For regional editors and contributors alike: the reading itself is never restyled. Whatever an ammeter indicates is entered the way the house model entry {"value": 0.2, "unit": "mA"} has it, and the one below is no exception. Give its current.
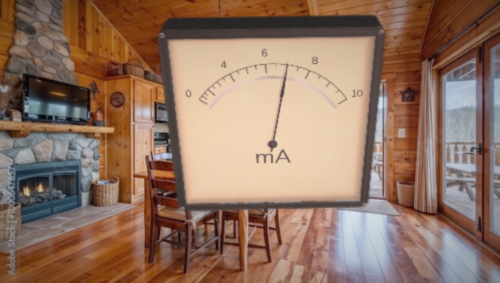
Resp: {"value": 7, "unit": "mA"}
